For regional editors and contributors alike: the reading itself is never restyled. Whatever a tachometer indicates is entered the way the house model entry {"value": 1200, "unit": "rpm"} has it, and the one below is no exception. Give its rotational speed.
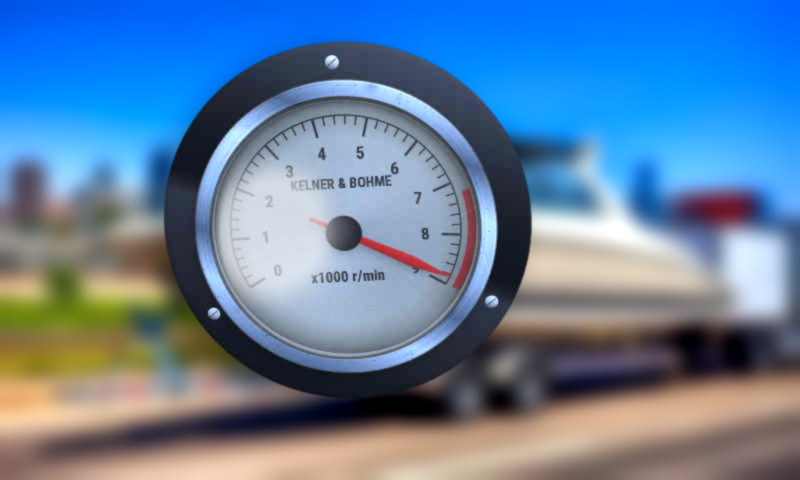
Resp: {"value": 8800, "unit": "rpm"}
